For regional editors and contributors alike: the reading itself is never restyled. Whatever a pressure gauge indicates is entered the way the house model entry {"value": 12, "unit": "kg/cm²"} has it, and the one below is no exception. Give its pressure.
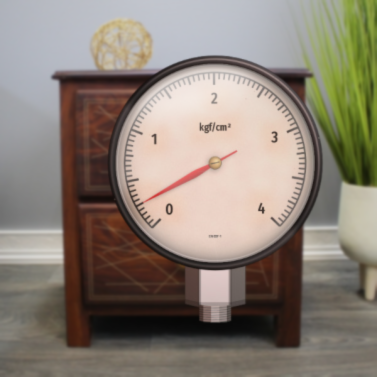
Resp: {"value": 0.25, "unit": "kg/cm²"}
